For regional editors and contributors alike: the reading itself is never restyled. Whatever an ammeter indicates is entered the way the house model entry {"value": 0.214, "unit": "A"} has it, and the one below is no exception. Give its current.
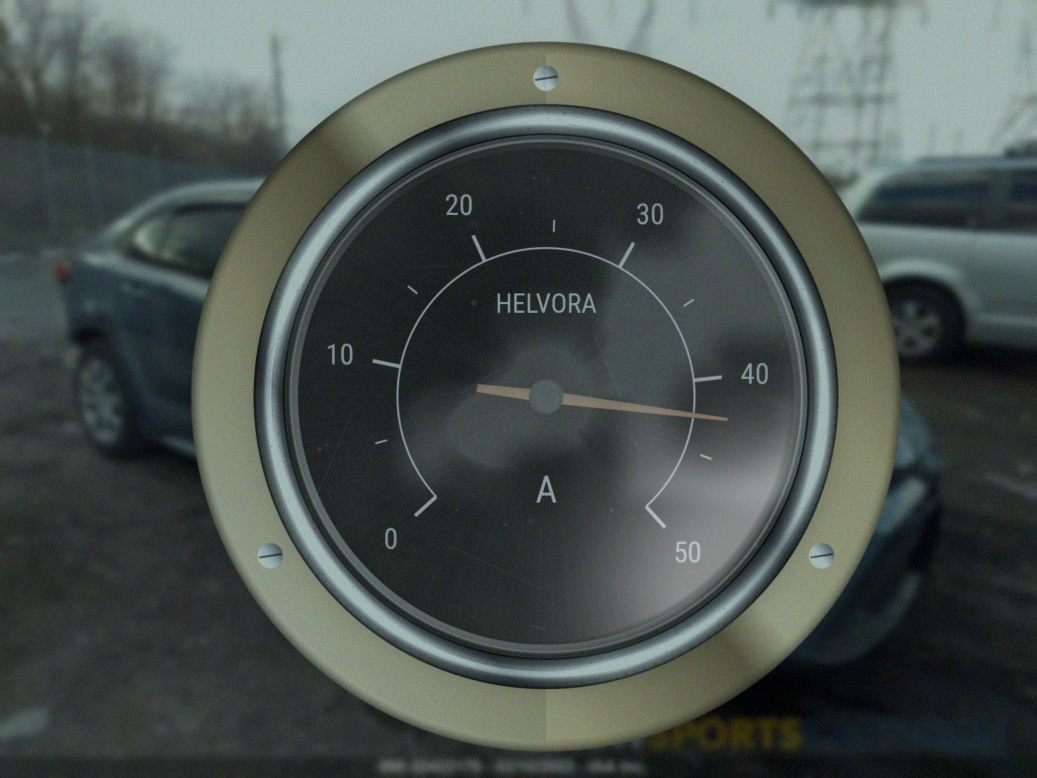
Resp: {"value": 42.5, "unit": "A"}
